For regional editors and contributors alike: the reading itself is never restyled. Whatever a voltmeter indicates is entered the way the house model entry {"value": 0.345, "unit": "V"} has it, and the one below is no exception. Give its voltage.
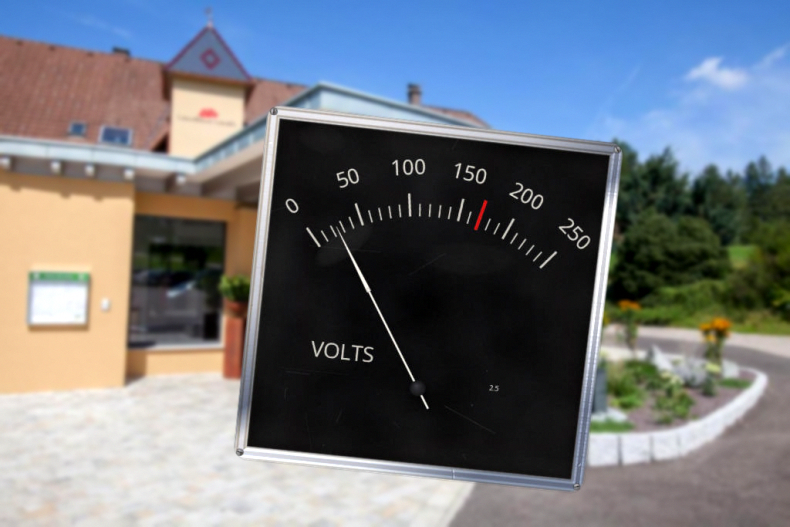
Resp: {"value": 25, "unit": "V"}
